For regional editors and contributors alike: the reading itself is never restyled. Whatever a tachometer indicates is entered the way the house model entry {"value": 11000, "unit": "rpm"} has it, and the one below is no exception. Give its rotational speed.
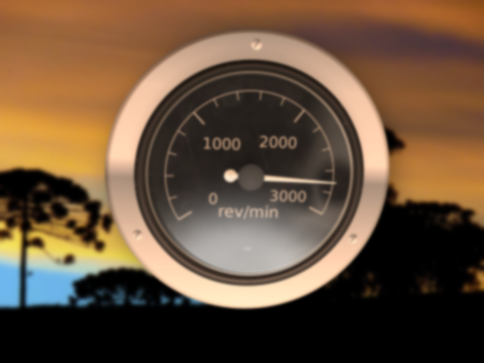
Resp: {"value": 2700, "unit": "rpm"}
